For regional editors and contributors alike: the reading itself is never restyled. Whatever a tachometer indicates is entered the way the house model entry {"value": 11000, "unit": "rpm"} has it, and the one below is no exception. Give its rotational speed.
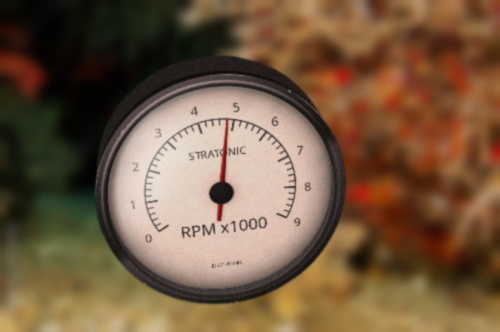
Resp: {"value": 4800, "unit": "rpm"}
